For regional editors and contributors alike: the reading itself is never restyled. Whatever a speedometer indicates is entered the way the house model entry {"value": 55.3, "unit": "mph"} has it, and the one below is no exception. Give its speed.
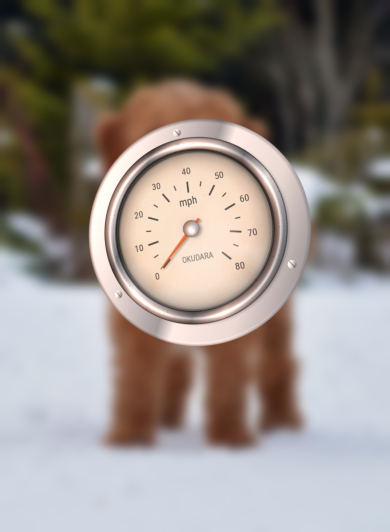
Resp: {"value": 0, "unit": "mph"}
